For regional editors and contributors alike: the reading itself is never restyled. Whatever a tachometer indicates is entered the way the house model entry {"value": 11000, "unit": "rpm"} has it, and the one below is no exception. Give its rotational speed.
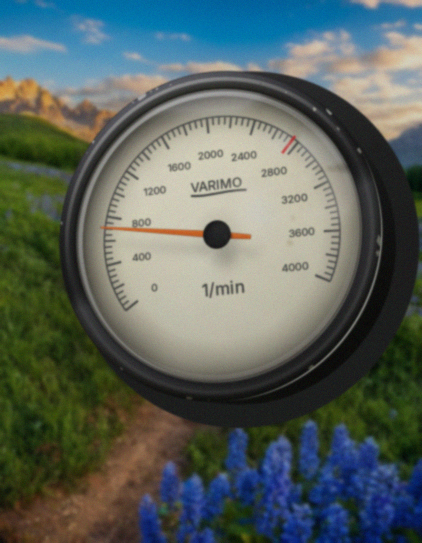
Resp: {"value": 700, "unit": "rpm"}
